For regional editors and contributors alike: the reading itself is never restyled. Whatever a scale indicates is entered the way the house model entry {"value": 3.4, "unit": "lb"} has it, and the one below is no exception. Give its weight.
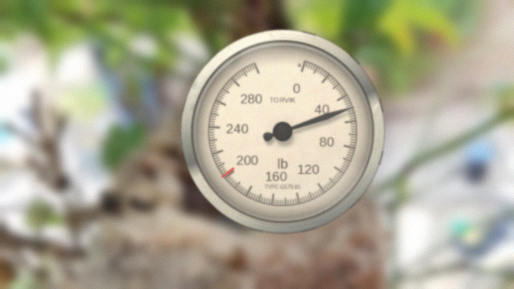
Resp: {"value": 50, "unit": "lb"}
